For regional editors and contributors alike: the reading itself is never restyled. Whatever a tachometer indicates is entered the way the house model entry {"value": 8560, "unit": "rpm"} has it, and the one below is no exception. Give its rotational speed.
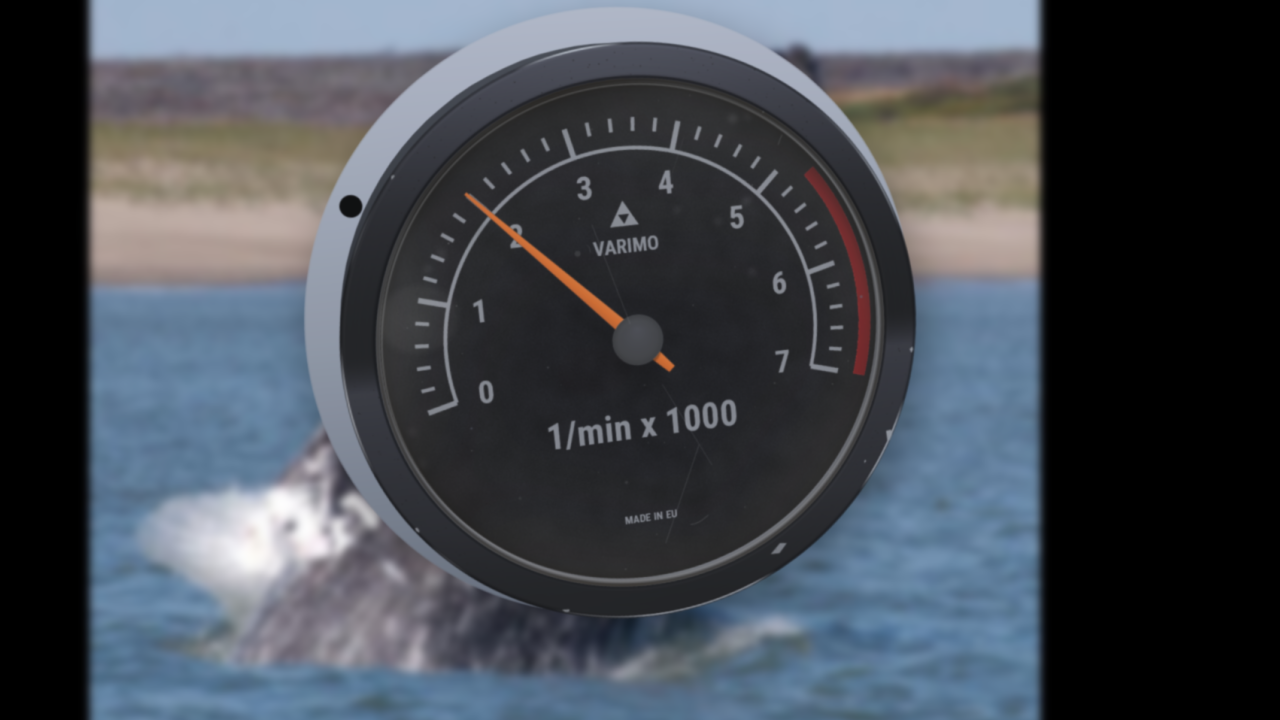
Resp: {"value": 2000, "unit": "rpm"}
